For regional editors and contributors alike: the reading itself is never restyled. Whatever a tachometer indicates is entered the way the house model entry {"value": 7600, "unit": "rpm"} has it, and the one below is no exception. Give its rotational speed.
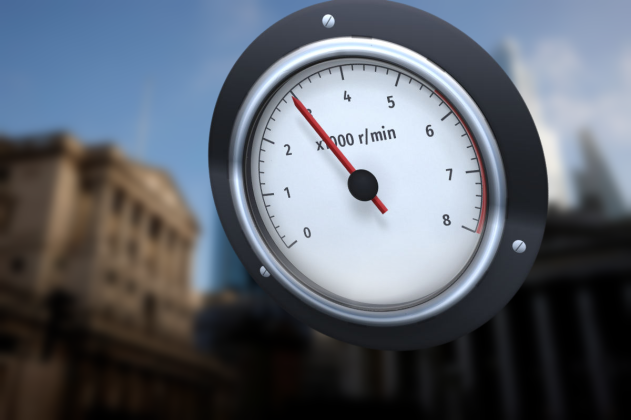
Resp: {"value": 3000, "unit": "rpm"}
